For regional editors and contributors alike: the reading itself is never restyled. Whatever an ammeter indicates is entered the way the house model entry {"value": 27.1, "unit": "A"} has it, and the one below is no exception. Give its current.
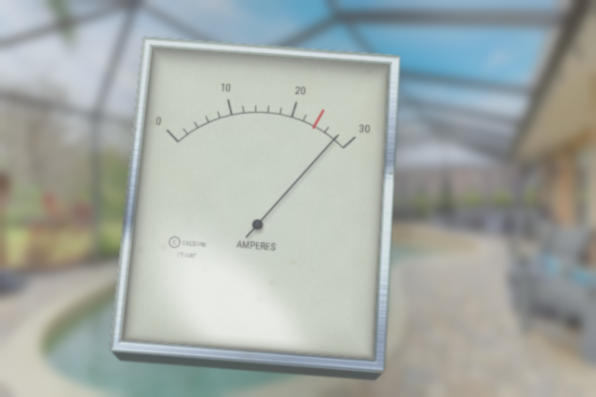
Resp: {"value": 28, "unit": "A"}
